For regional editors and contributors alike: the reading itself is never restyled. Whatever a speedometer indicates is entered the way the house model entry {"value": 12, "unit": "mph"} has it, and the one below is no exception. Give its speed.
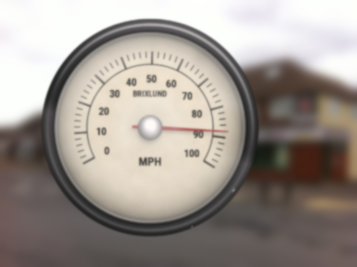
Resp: {"value": 88, "unit": "mph"}
